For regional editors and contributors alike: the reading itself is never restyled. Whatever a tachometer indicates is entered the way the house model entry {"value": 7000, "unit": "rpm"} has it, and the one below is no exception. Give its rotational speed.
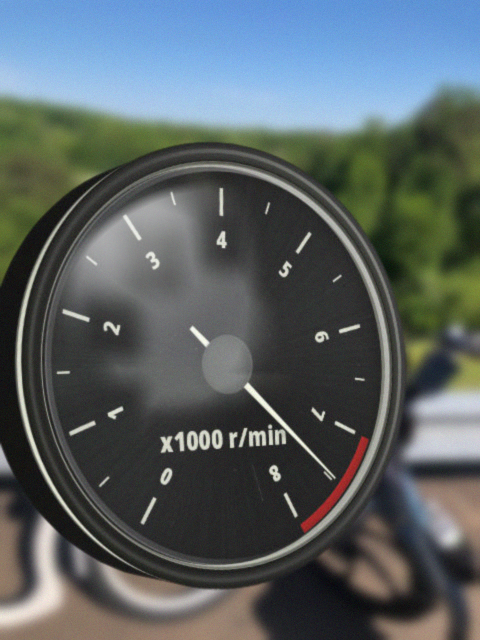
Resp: {"value": 7500, "unit": "rpm"}
